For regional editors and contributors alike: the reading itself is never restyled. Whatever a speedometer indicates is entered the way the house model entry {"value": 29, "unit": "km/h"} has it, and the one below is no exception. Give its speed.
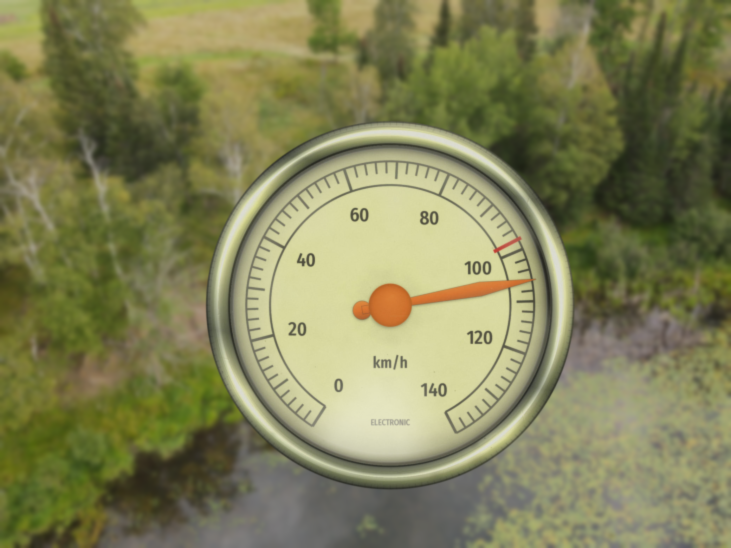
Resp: {"value": 106, "unit": "km/h"}
